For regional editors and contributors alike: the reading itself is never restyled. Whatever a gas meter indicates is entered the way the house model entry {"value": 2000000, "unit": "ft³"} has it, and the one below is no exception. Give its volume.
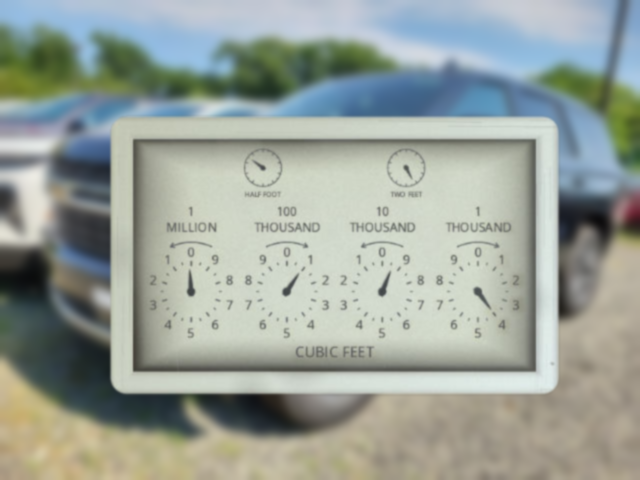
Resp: {"value": 9400, "unit": "ft³"}
